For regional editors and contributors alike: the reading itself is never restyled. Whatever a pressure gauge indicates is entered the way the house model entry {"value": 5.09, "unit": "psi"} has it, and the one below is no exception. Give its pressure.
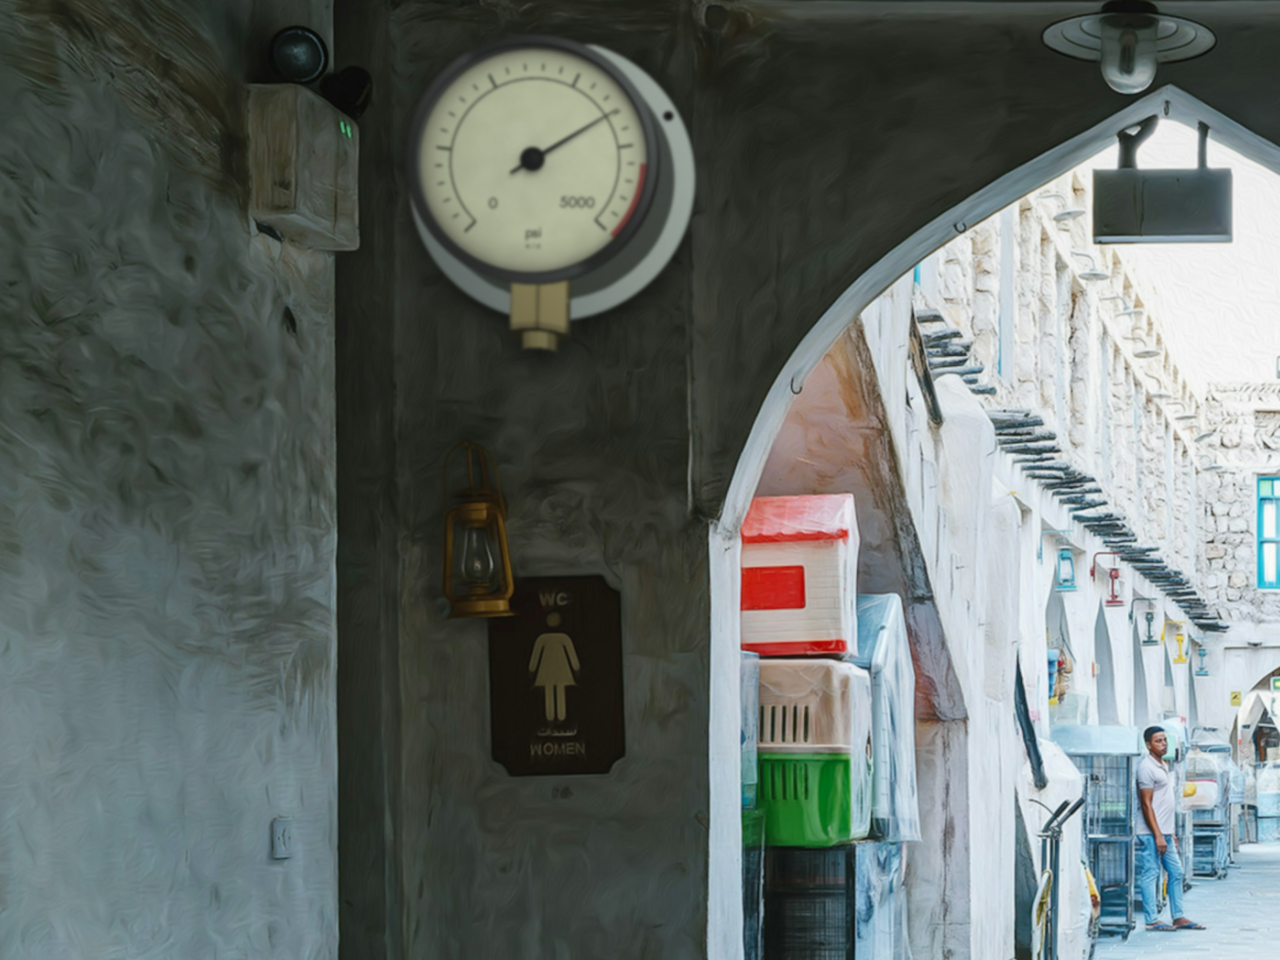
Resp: {"value": 3600, "unit": "psi"}
